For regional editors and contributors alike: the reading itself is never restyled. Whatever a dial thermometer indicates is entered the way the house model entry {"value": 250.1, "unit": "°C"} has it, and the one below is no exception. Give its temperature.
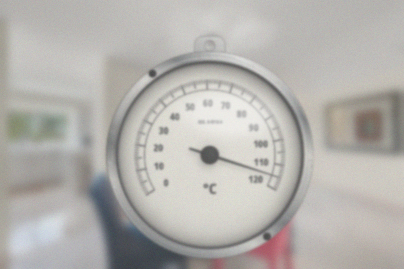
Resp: {"value": 115, "unit": "°C"}
